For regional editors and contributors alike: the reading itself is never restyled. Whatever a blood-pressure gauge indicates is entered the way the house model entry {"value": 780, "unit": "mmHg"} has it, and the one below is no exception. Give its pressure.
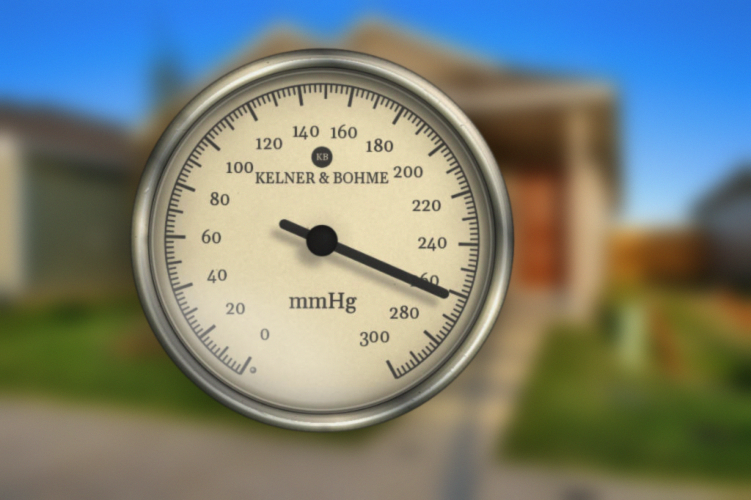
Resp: {"value": 262, "unit": "mmHg"}
